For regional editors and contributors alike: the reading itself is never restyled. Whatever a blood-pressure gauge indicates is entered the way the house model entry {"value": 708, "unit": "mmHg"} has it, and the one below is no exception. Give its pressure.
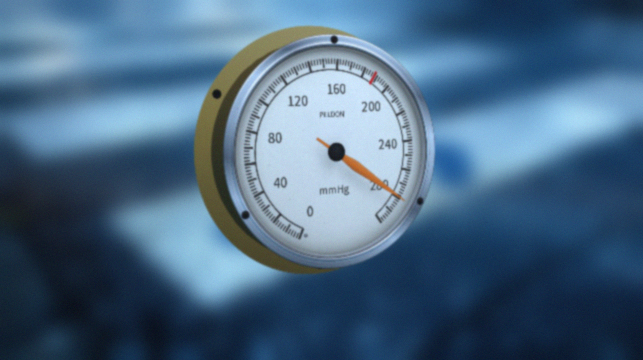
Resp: {"value": 280, "unit": "mmHg"}
